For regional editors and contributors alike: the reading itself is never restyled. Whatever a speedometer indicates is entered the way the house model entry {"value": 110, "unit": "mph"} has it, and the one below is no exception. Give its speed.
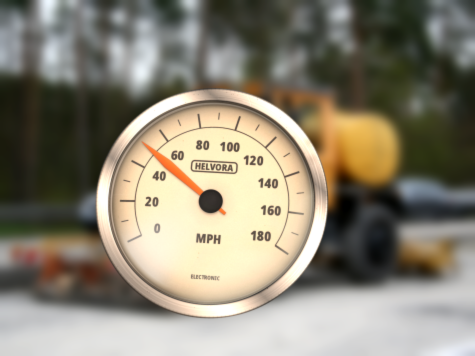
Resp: {"value": 50, "unit": "mph"}
